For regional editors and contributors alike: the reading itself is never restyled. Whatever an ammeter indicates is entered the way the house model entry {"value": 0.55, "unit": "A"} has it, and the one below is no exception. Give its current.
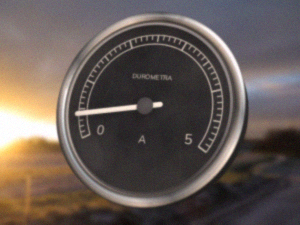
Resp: {"value": 0.4, "unit": "A"}
